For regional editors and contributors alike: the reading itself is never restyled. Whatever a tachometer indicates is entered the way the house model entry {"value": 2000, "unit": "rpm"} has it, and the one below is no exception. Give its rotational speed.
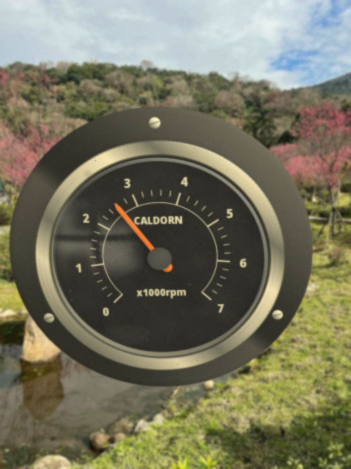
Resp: {"value": 2600, "unit": "rpm"}
